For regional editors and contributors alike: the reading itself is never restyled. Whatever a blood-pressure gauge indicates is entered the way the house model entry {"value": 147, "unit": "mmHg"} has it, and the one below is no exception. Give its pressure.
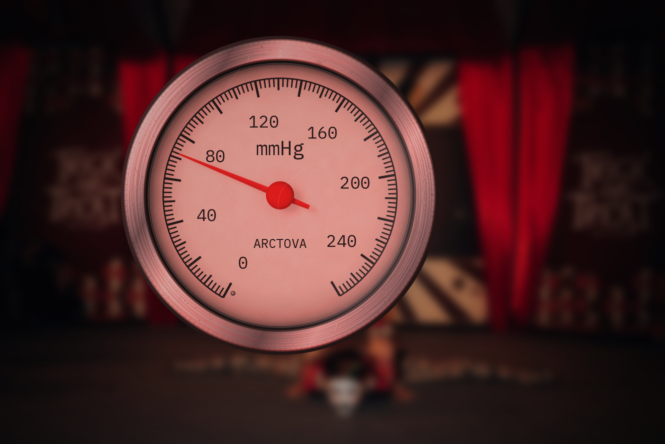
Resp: {"value": 72, "unit": "mmHg"}
